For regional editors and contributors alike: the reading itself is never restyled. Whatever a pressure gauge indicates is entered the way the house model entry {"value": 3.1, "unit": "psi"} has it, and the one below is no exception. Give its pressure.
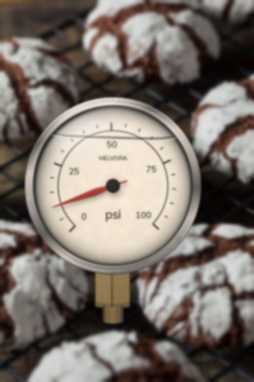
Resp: {"value": 10, "unit": "psi"}
